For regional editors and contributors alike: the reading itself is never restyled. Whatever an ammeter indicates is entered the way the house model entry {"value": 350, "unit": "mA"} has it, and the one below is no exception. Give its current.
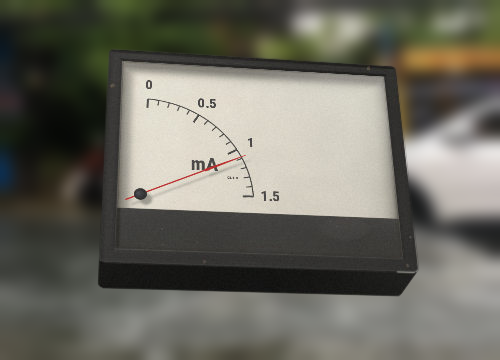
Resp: {"value": 1.1, "unit": "mA"}
